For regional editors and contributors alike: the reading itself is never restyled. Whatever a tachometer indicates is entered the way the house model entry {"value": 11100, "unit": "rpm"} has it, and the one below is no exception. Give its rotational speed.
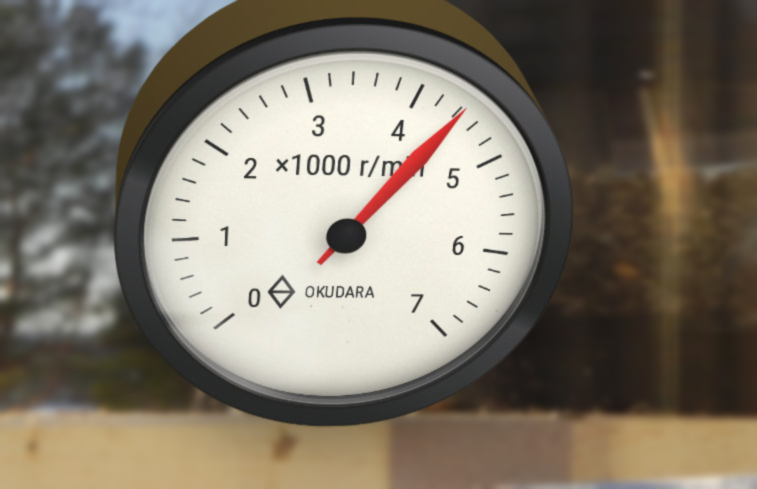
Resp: {"value": 4400, "unit": "rpm"}
